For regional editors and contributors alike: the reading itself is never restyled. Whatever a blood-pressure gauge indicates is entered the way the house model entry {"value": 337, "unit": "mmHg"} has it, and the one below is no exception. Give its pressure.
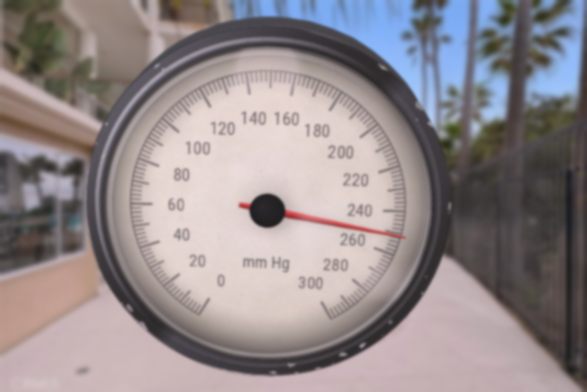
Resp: {"value": 250, "unit": "mmHg"}
